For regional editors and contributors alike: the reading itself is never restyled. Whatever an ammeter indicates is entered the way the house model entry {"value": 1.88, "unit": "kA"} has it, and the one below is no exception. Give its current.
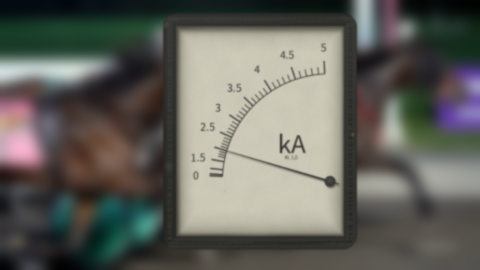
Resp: {"value": 2, "unit": "kA"}
